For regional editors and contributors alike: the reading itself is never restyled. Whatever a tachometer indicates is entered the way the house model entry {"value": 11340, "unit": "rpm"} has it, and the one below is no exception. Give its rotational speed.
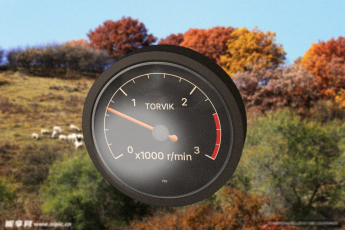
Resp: {"value": 700, "unit": "rpm"}
